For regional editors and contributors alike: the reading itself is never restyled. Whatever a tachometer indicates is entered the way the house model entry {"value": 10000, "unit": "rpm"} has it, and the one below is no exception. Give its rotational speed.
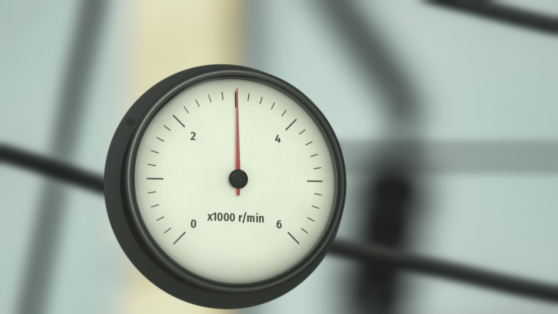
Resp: {"value": 3000, "unit": "rpm"}
